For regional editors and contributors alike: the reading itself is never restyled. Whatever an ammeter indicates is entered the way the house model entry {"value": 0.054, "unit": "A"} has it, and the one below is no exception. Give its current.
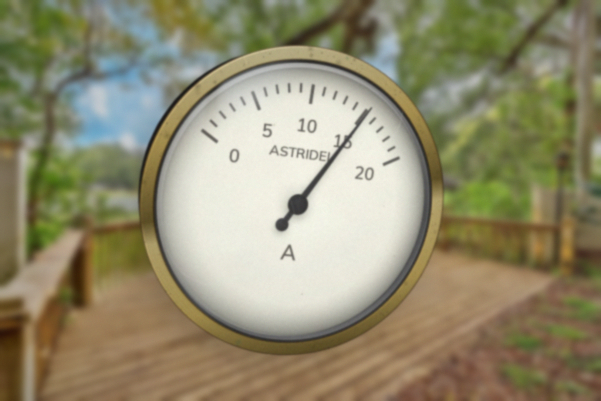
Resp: {"value": 15, "unit": "A"}
